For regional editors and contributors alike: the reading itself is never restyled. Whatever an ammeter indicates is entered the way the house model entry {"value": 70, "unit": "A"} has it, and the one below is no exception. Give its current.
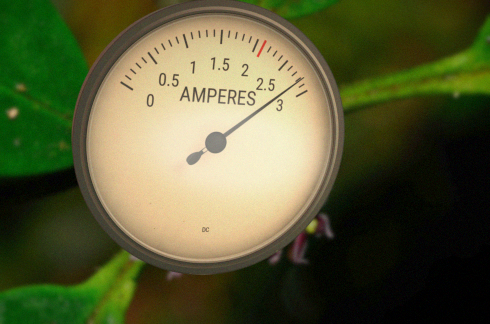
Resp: {"value": 2.8, "unit": "A"}
